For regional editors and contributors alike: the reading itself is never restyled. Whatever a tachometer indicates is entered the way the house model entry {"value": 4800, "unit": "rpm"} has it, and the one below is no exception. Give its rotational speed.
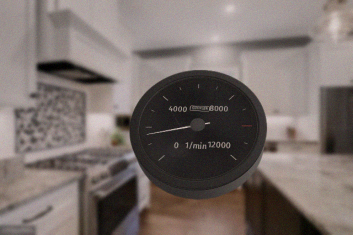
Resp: {"value": 1500, "unit": "rpm"}
